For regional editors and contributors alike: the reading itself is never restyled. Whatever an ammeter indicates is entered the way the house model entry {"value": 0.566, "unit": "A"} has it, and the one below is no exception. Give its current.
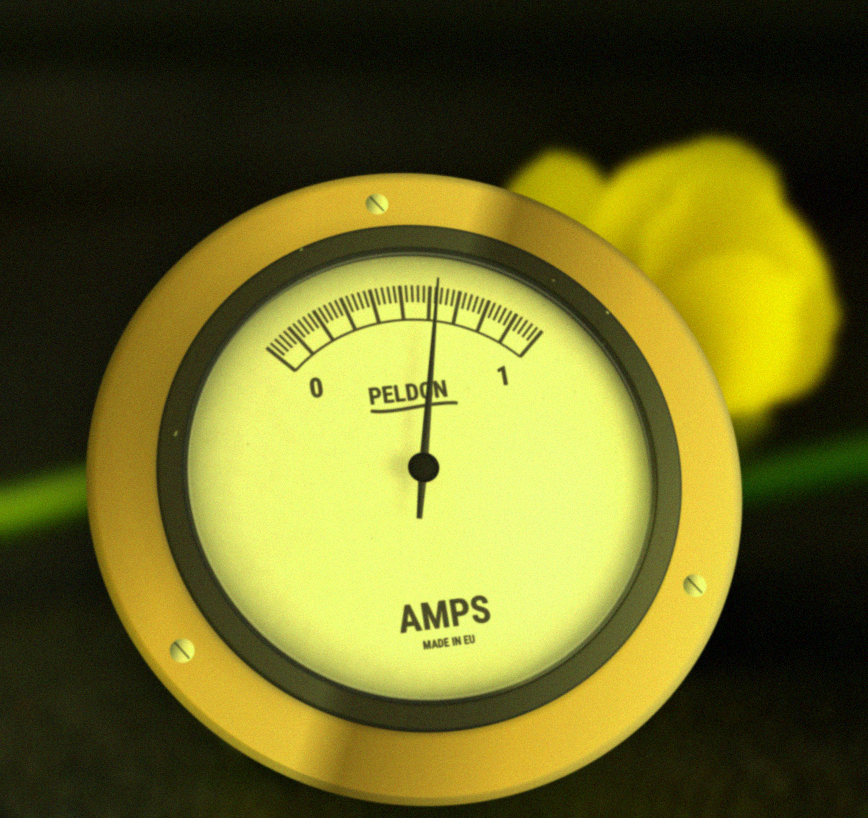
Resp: {"value": 0.62, "unit": "A"}
